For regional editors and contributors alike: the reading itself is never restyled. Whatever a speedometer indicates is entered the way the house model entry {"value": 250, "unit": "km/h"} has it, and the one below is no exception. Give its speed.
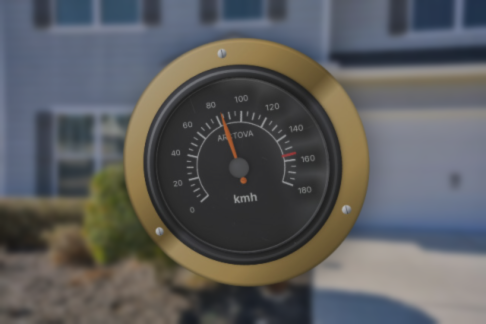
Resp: {"value": 85, "unit": "km/h"}
